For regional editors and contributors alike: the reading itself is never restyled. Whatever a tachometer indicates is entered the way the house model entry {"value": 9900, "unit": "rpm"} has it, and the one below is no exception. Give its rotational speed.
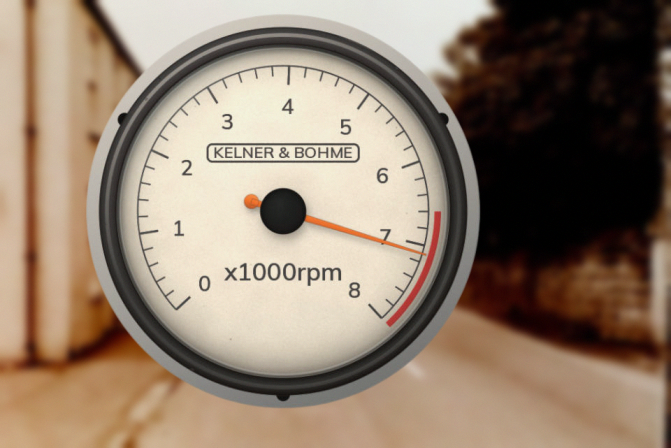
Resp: {"value": 7100, "unit": "rpm"}
